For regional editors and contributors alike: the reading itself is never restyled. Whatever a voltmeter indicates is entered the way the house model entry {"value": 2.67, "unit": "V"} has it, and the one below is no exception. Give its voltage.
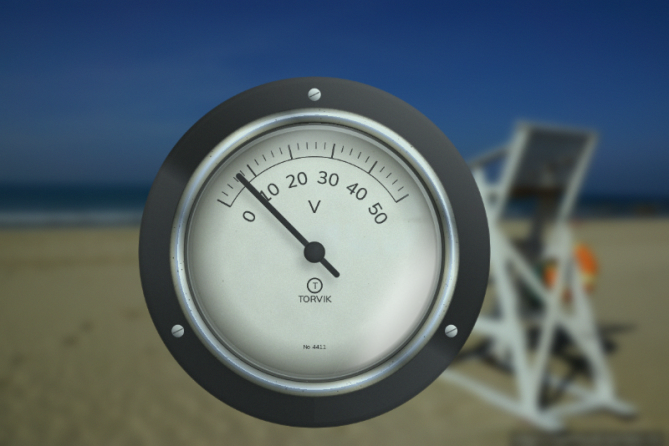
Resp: {"value": 7, "unit": "V"}
